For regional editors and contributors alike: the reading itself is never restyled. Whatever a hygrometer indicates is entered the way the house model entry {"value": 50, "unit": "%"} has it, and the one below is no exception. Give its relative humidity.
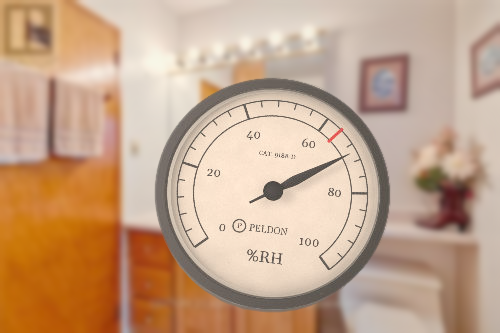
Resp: {"value": 70, "unit": "%"}
